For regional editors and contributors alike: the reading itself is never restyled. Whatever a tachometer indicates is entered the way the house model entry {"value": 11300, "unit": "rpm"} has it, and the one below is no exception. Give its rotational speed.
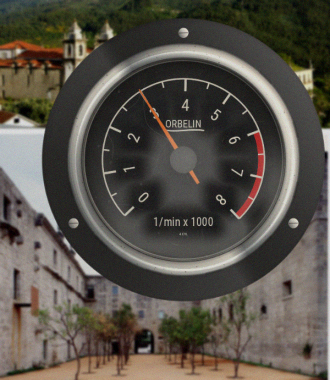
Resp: {"value": 3000, "unit": "rpm"}
